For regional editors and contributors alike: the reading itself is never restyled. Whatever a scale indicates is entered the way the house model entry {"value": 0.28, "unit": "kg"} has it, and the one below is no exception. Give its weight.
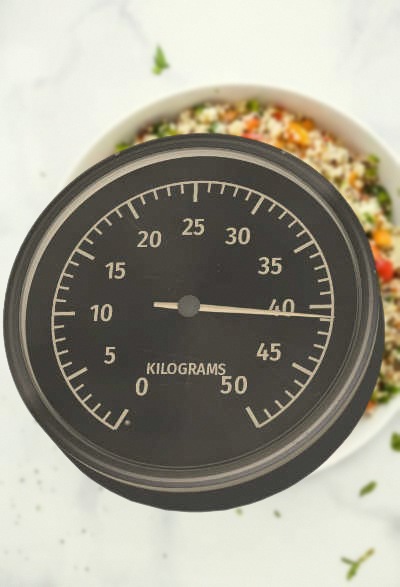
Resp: {"value": 41, "unit": "kg"}
